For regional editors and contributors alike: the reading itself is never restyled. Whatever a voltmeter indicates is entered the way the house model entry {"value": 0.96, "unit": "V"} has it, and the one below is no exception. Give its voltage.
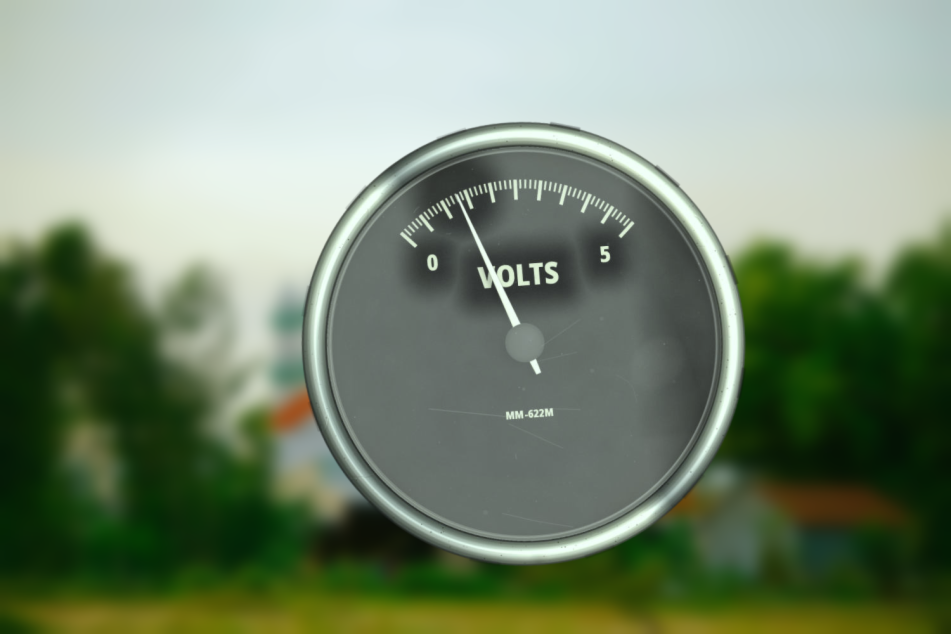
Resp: {"value": 1.3, "unit": "V"}
